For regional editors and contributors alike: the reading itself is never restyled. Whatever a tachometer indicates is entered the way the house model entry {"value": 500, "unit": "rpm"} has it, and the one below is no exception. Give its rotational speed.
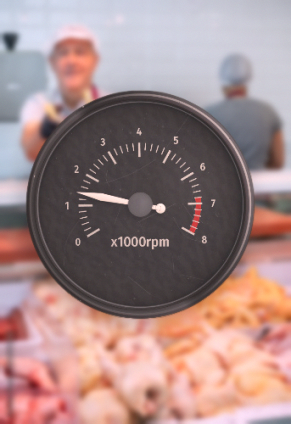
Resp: {"value": 1400, "unit": "rpm"}
